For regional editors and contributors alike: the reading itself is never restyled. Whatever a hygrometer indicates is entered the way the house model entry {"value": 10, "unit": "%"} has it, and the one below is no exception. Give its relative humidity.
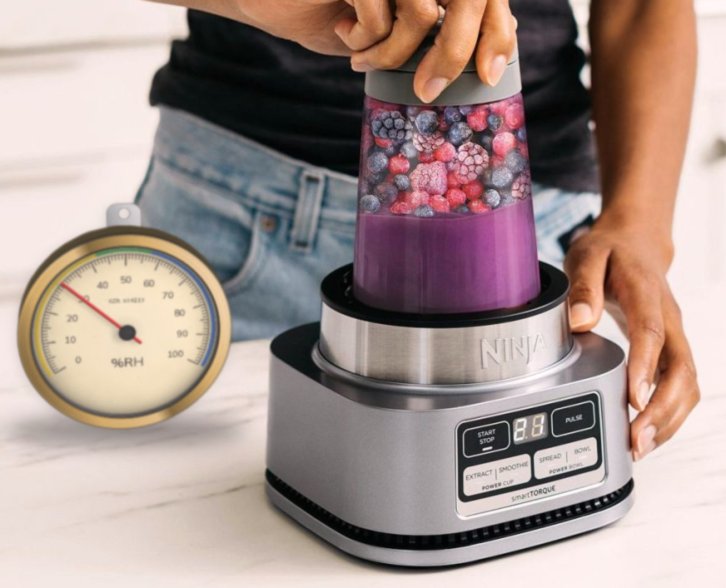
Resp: {"value": 30, "unit": "%"}
